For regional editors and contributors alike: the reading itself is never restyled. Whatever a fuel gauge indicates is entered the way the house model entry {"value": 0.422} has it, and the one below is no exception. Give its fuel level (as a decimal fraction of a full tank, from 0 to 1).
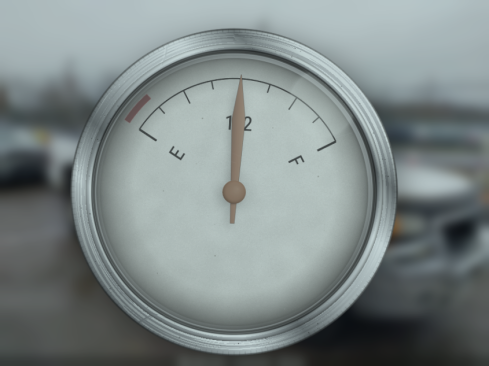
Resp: {"value": 0.5}
